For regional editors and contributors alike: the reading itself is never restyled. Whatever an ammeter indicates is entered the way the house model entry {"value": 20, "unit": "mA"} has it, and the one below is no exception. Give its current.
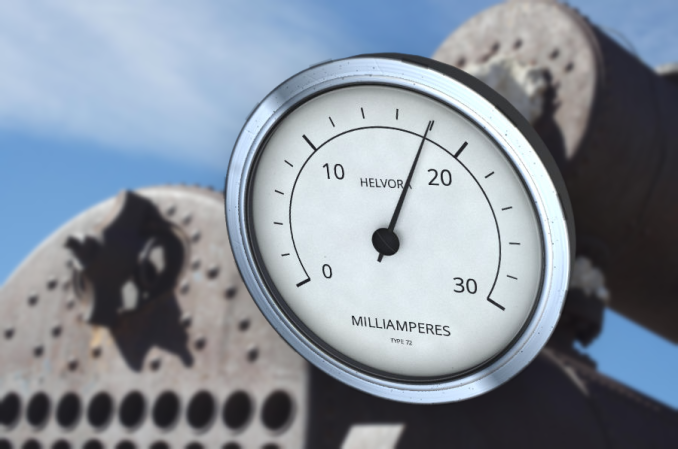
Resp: {"value": 18, "unit": "mA"}
